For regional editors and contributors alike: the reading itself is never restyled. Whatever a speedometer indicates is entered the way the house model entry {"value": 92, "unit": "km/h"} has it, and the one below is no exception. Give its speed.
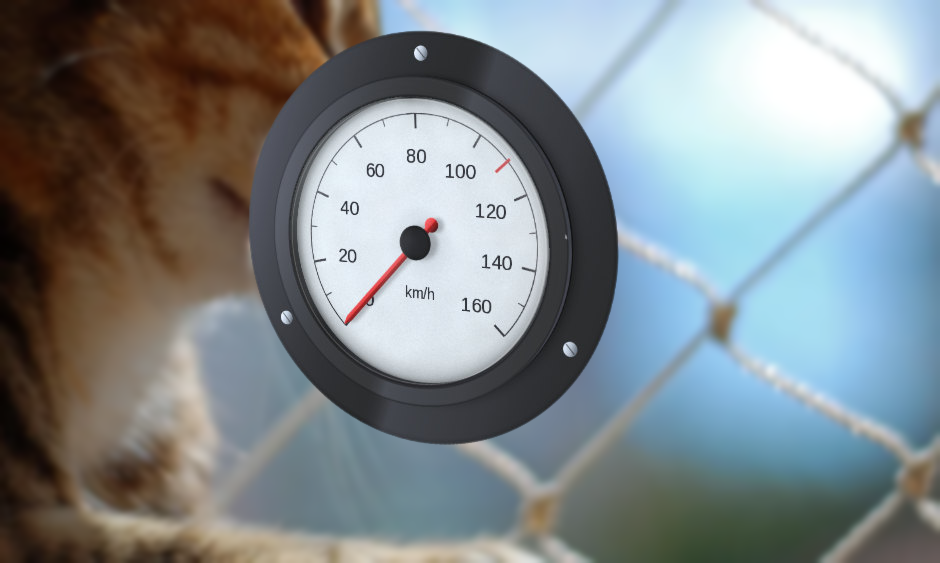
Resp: {"value": 0, "unit": "km/h"}
